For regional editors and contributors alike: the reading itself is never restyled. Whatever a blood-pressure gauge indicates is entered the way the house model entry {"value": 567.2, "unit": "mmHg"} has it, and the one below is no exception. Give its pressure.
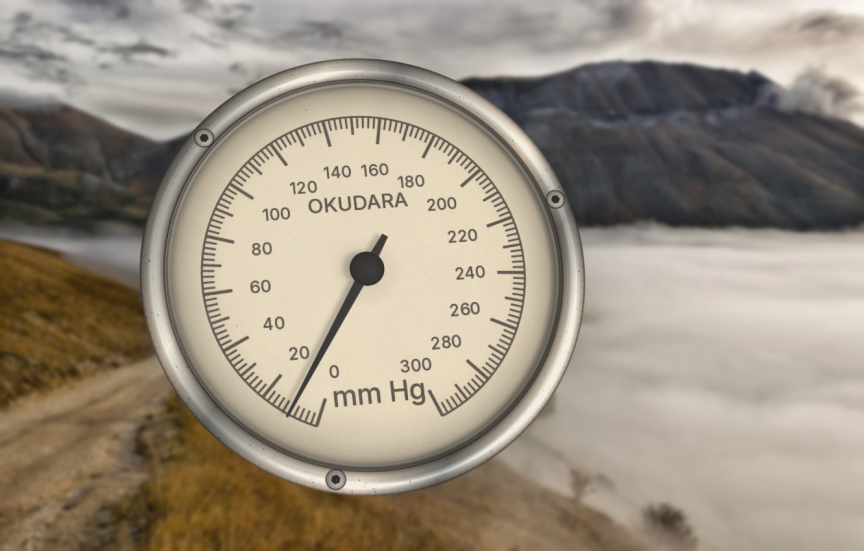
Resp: {"value": 10, "unit": "mmHg"}
